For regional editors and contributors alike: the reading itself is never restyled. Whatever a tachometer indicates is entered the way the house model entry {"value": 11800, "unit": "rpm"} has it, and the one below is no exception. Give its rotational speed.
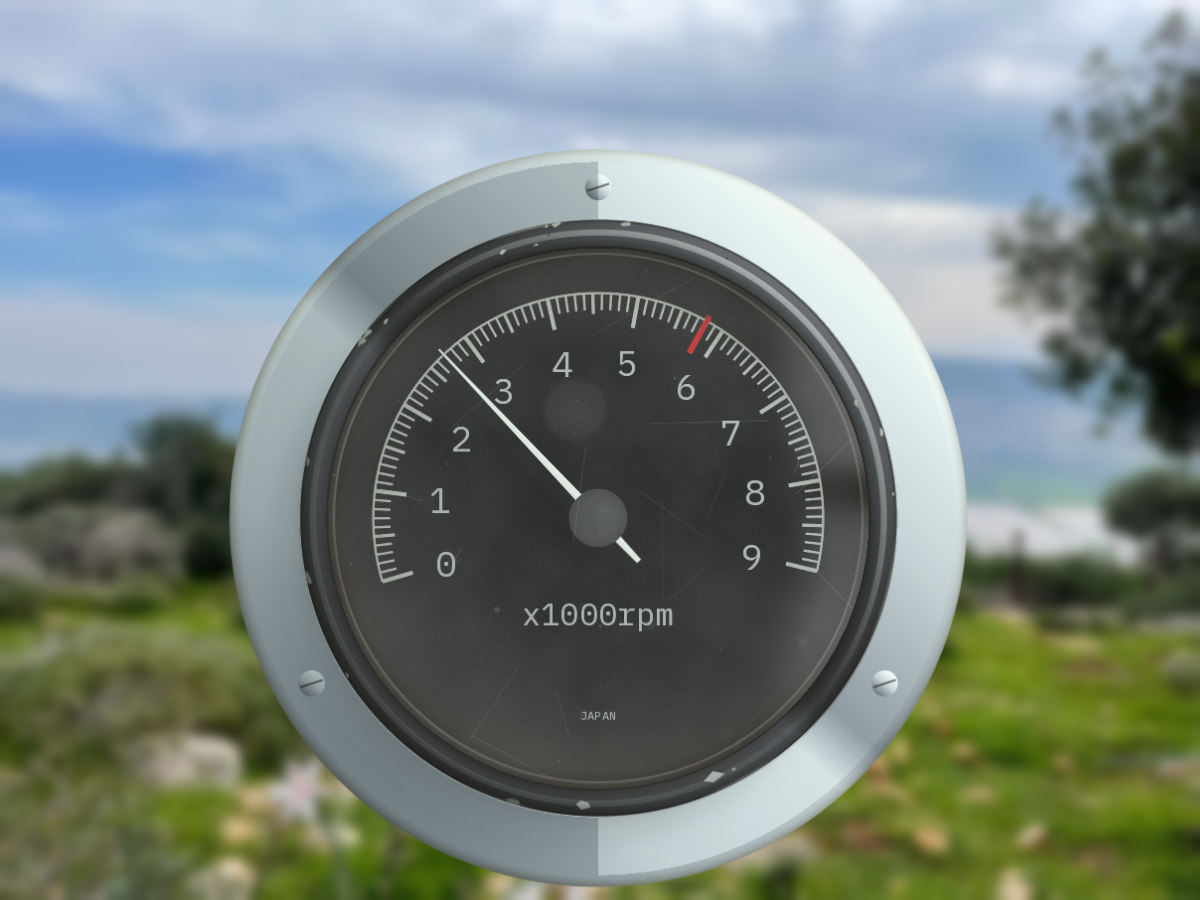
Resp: {"value": 2700, "unit": "rpm"}
